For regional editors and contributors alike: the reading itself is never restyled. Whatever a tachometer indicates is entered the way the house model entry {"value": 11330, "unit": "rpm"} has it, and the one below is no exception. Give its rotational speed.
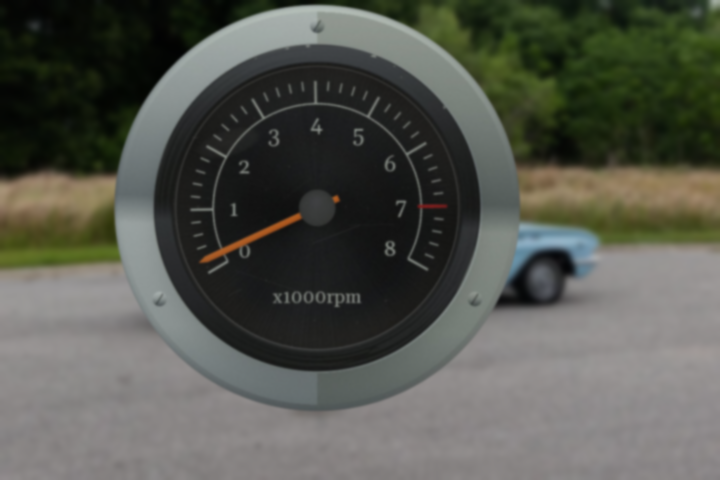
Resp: {"value": 200, "unit": "rpm"}
